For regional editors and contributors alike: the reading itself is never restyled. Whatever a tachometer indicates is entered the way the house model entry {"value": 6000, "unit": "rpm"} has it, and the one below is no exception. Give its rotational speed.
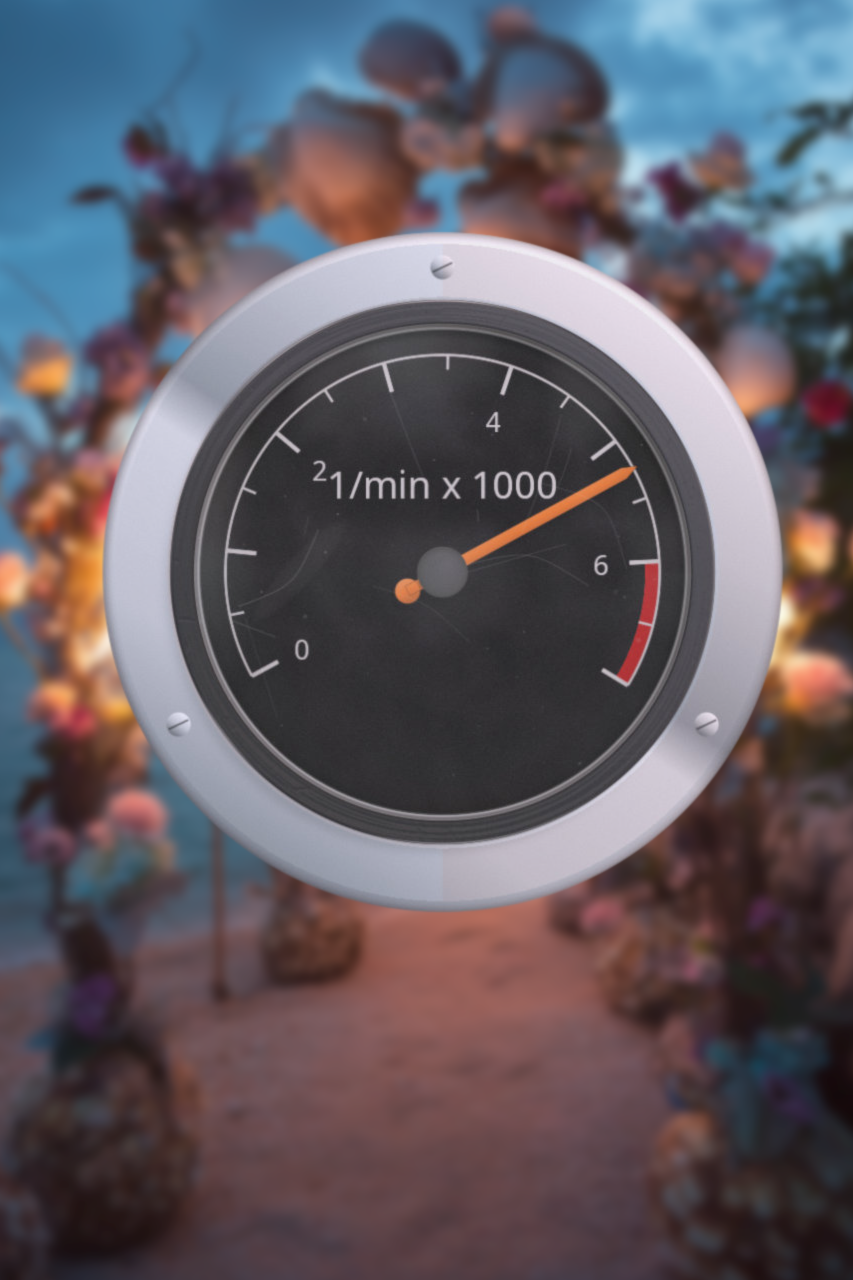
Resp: {"value": 5250, "unit": "rpm"}
